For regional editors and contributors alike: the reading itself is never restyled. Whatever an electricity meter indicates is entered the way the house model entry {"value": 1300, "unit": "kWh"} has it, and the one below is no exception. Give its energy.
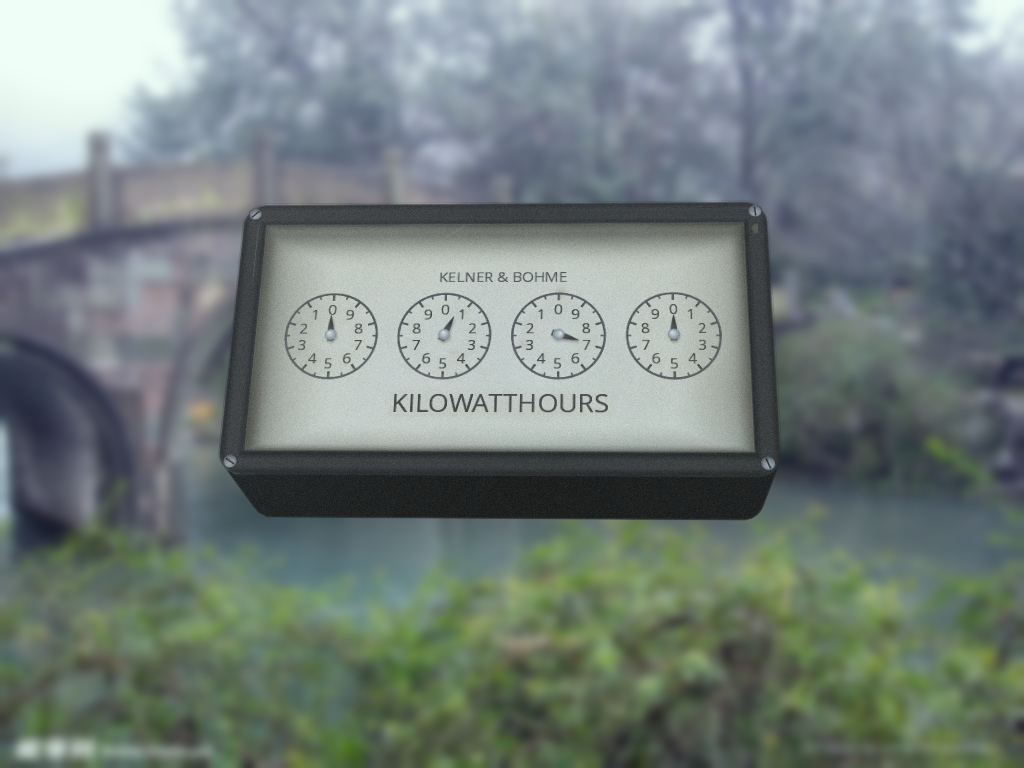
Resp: {"value": 70, "unit": "kWh"}
